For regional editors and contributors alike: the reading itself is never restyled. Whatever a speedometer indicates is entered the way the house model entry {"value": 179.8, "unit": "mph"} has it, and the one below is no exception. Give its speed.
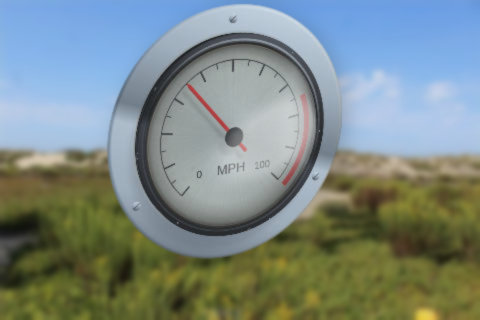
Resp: {"value": 35, "unit": "mph"}
